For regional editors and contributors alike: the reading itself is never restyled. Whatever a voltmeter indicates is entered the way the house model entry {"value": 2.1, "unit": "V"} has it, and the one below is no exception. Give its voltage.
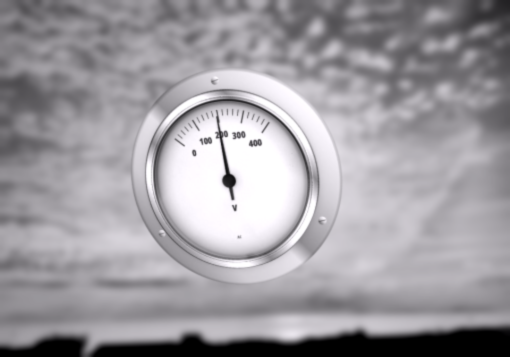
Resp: {"value": 200, "unit": "V"}
